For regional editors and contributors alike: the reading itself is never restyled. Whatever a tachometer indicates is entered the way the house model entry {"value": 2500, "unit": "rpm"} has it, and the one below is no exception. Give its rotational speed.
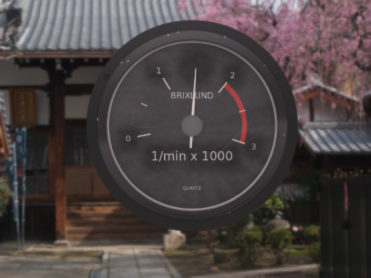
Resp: {"value": 1500, "unit": "rpm"}
